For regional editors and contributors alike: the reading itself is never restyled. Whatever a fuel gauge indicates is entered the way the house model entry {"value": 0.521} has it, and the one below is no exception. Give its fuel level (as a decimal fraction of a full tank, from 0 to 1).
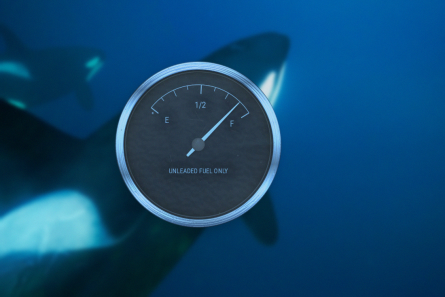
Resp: {"value": 0.875}
